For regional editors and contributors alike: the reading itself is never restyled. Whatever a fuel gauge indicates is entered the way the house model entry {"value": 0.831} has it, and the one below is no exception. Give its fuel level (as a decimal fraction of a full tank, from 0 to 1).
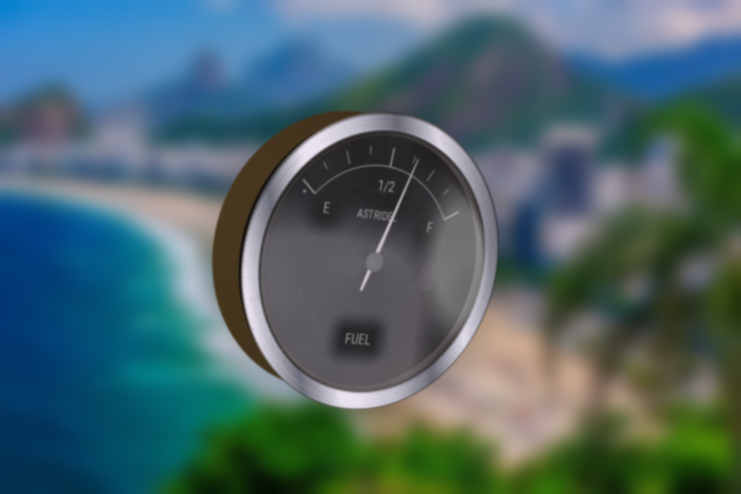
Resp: {"value": 0.625}
